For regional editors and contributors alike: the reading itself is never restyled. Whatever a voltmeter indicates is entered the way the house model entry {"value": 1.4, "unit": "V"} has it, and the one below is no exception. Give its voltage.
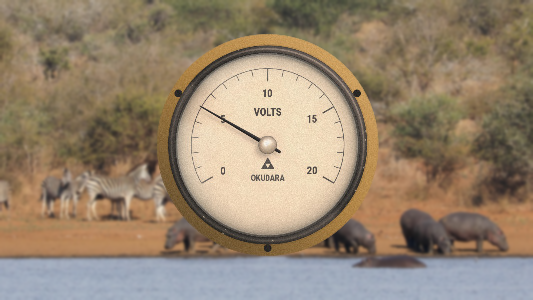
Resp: {"value": 5, "unit": "V"}
